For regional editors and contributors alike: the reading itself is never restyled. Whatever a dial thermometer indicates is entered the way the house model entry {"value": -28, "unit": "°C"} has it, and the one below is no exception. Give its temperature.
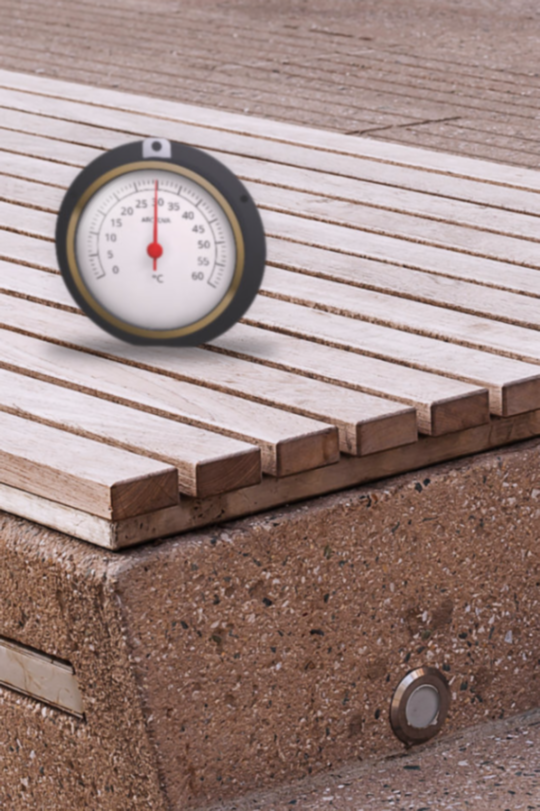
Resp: {"value": 30, "unit": "°C"}
